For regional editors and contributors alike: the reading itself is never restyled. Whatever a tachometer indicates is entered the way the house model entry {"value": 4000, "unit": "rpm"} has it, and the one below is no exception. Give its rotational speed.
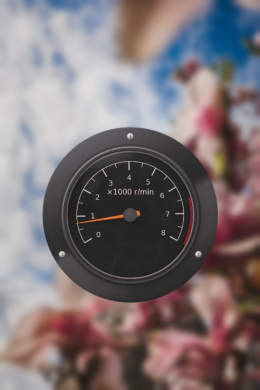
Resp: {"value": 750, "unit": "rpm"}
